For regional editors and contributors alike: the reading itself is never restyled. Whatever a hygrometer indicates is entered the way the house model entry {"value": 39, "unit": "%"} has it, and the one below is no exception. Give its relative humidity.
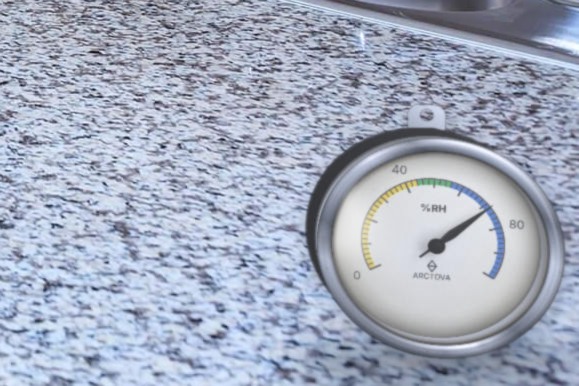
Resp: {"value": 70, "unit": "%"}
